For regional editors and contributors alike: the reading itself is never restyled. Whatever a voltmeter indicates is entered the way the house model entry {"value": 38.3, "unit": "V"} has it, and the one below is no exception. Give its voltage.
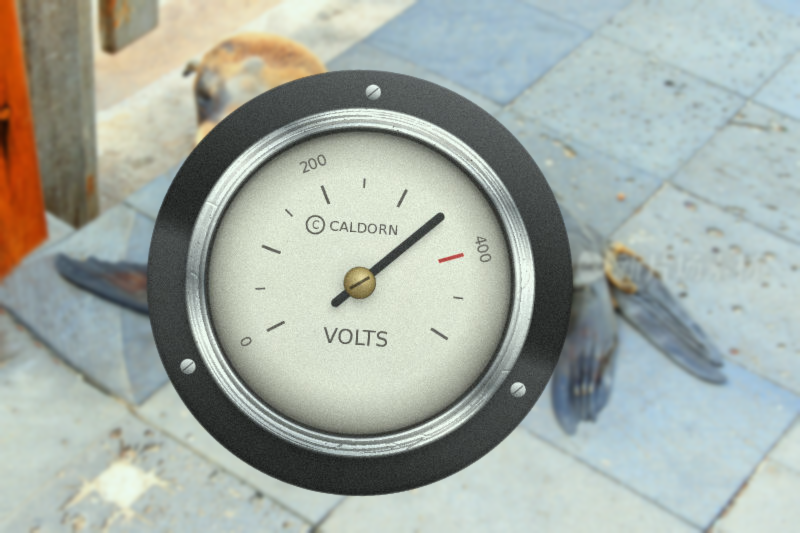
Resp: {"value": 350, "unit": "V"}
